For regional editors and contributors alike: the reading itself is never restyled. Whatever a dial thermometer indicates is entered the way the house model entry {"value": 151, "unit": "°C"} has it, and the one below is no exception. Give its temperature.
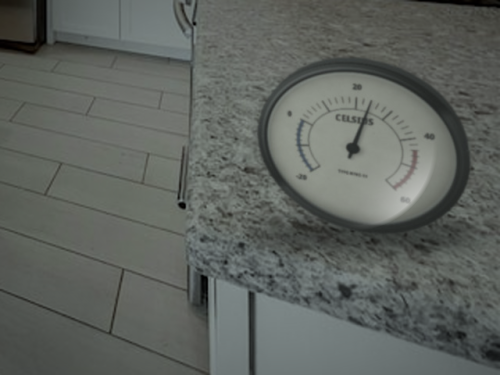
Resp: {"value": 24, "unit": "°C"}
